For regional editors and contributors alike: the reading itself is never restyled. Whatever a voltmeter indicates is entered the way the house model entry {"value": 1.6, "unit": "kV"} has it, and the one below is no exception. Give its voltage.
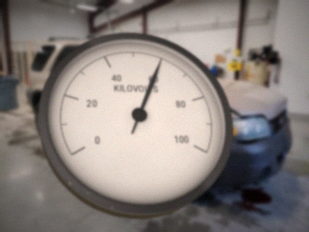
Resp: {"value": 60, "unit": "kV"}
